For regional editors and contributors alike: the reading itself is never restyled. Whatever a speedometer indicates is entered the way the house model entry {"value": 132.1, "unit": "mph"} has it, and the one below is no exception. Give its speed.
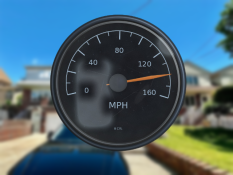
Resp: {"value": 140, "unit": "mph"}
